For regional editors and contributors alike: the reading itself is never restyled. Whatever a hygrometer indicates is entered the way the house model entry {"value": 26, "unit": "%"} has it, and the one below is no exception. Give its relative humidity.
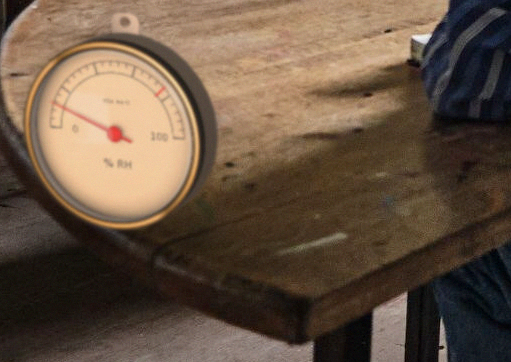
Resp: {"value": 12, "unit": "%"}
